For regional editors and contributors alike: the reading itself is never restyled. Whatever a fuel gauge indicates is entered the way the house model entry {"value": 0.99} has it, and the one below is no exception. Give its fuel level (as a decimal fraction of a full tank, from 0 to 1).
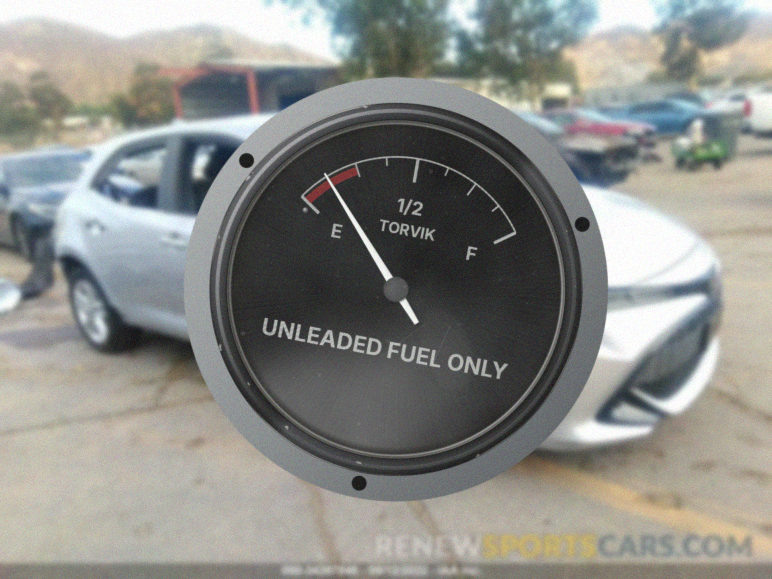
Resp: {"value": 0.125}
